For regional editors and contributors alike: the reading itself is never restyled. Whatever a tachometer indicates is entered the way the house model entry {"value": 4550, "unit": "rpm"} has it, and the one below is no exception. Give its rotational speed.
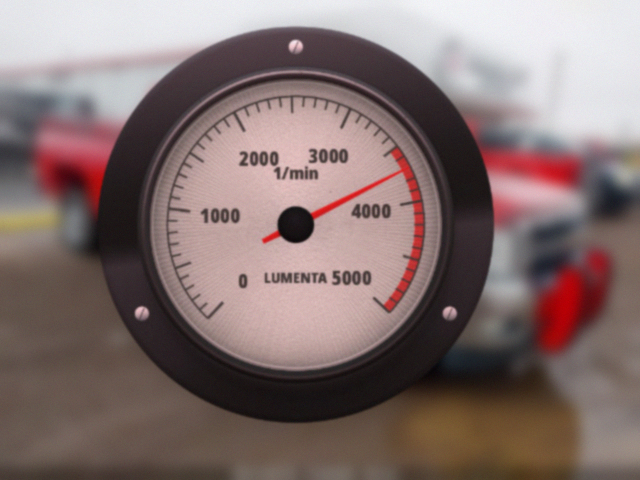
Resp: {"value": 3700, "unit": "rpm"}
